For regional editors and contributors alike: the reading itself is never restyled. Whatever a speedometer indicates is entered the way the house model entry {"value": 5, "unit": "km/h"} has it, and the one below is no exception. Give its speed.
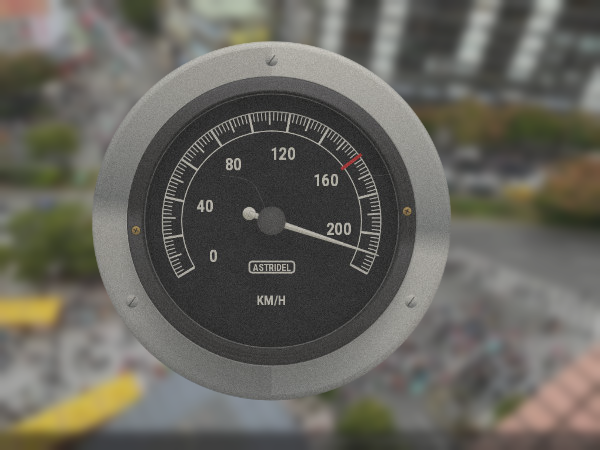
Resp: {"value": 210, "unit": "km/h"}
